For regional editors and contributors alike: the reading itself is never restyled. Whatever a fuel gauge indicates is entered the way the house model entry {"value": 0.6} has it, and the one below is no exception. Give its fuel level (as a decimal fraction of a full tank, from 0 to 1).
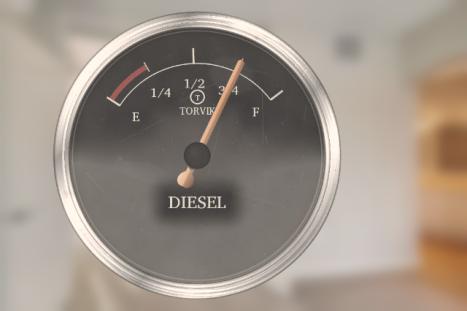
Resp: {"value": 0.75}
